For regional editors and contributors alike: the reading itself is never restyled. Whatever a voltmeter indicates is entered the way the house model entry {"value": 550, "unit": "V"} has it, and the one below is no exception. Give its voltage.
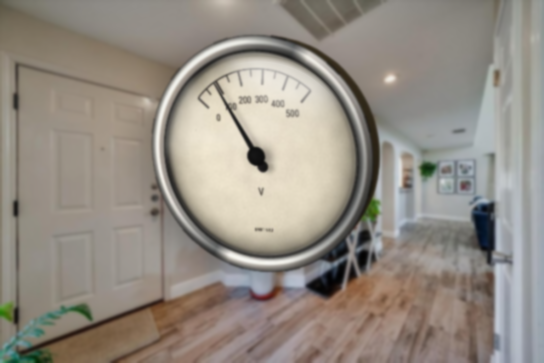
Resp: {"value": 100, "unit": "V"}
